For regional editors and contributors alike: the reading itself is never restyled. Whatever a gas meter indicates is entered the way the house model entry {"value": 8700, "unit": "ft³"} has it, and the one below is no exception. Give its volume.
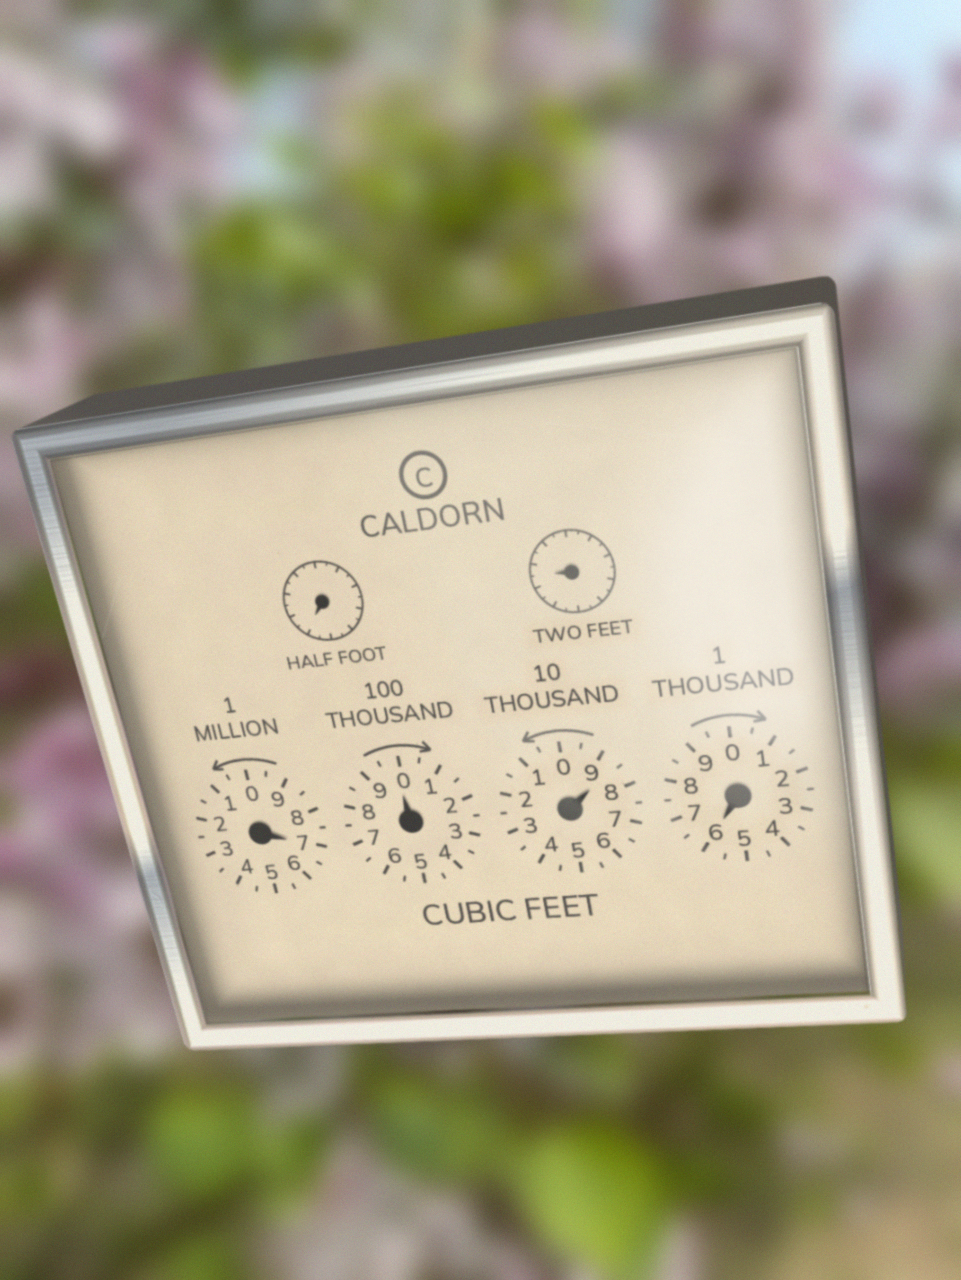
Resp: {"value": 698600, "unit": "ft³"}
